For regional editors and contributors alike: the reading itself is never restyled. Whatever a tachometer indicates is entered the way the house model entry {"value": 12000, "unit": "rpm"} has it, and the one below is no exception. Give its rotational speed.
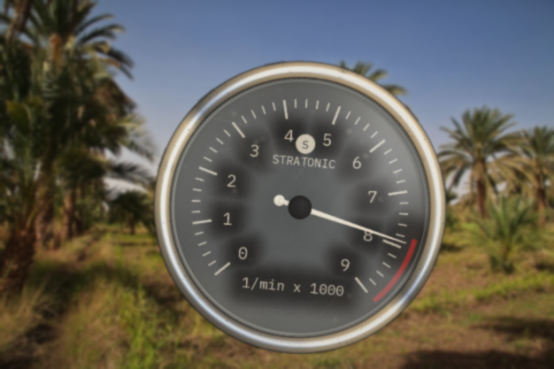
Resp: {"value": 7900, "unit": "rpm"}
